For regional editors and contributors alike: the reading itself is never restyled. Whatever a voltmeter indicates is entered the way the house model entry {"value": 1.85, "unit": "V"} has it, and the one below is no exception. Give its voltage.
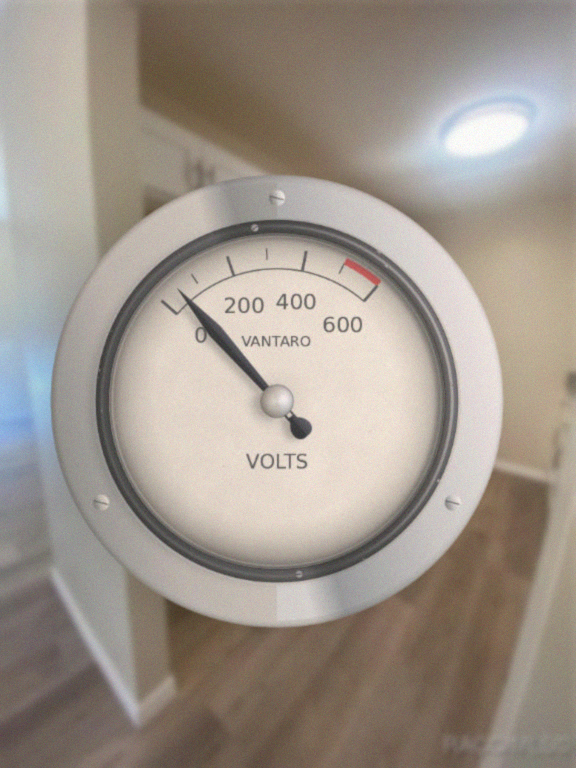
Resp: {"value": 50, "unit": "V"}
